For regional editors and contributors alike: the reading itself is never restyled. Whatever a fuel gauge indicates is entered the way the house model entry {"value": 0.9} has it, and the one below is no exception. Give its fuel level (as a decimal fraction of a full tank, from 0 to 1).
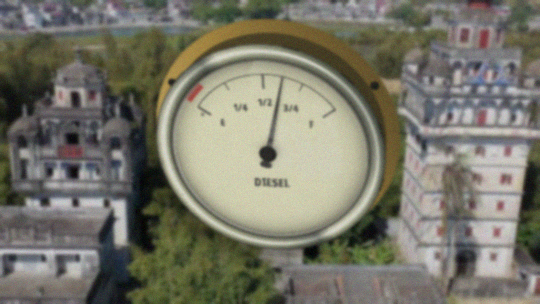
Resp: {"value": 0.625}
